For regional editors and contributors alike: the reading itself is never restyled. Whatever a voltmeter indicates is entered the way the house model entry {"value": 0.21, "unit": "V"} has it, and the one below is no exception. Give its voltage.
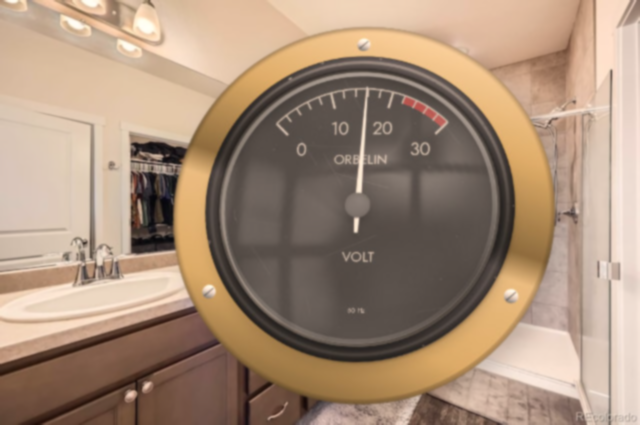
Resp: {"value": 16, "unit": "V"}
